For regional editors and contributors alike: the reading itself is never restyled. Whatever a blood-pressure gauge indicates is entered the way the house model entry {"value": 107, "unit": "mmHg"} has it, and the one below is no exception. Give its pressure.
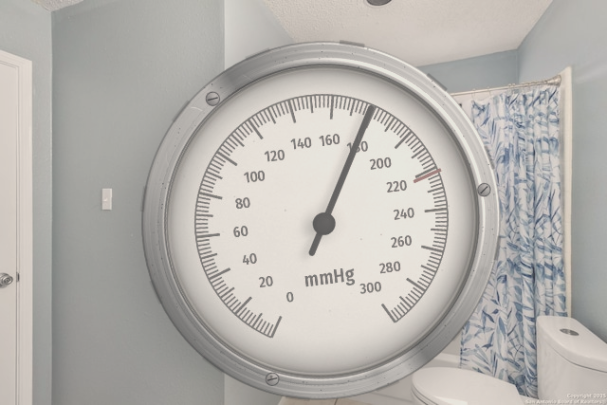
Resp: {"value": 178, "unit": "mmHg"}
